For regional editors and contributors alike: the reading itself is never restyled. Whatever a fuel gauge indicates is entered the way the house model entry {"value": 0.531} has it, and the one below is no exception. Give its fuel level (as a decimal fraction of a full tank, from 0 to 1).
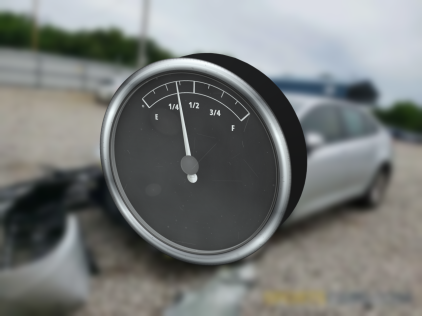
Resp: {"value": 0.375}
